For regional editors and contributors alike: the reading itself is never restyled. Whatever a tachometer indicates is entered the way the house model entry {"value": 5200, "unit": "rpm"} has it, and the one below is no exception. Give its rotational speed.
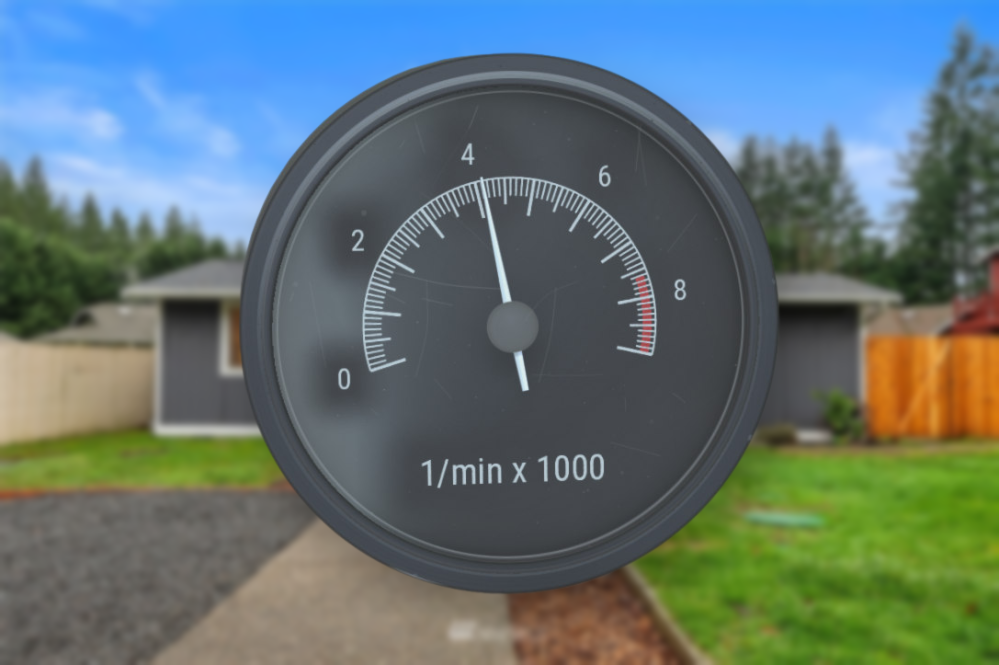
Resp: {"value": 4100, "unit": "rpm"}
